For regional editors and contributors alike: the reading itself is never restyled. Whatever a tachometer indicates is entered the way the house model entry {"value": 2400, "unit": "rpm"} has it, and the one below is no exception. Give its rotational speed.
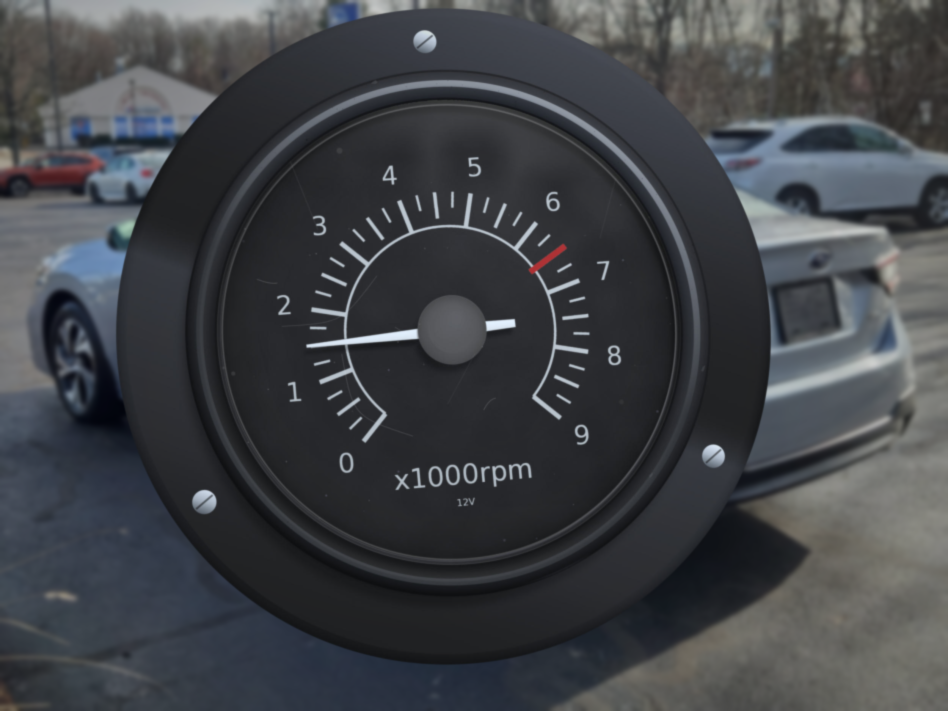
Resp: {"value": 1500, "unit": "rpm"}
